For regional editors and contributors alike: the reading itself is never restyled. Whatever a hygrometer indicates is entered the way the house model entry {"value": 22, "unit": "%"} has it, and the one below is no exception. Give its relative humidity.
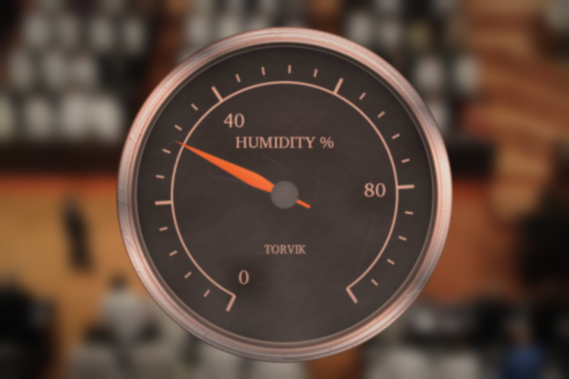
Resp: {"value": 30, "unit": "%"}
